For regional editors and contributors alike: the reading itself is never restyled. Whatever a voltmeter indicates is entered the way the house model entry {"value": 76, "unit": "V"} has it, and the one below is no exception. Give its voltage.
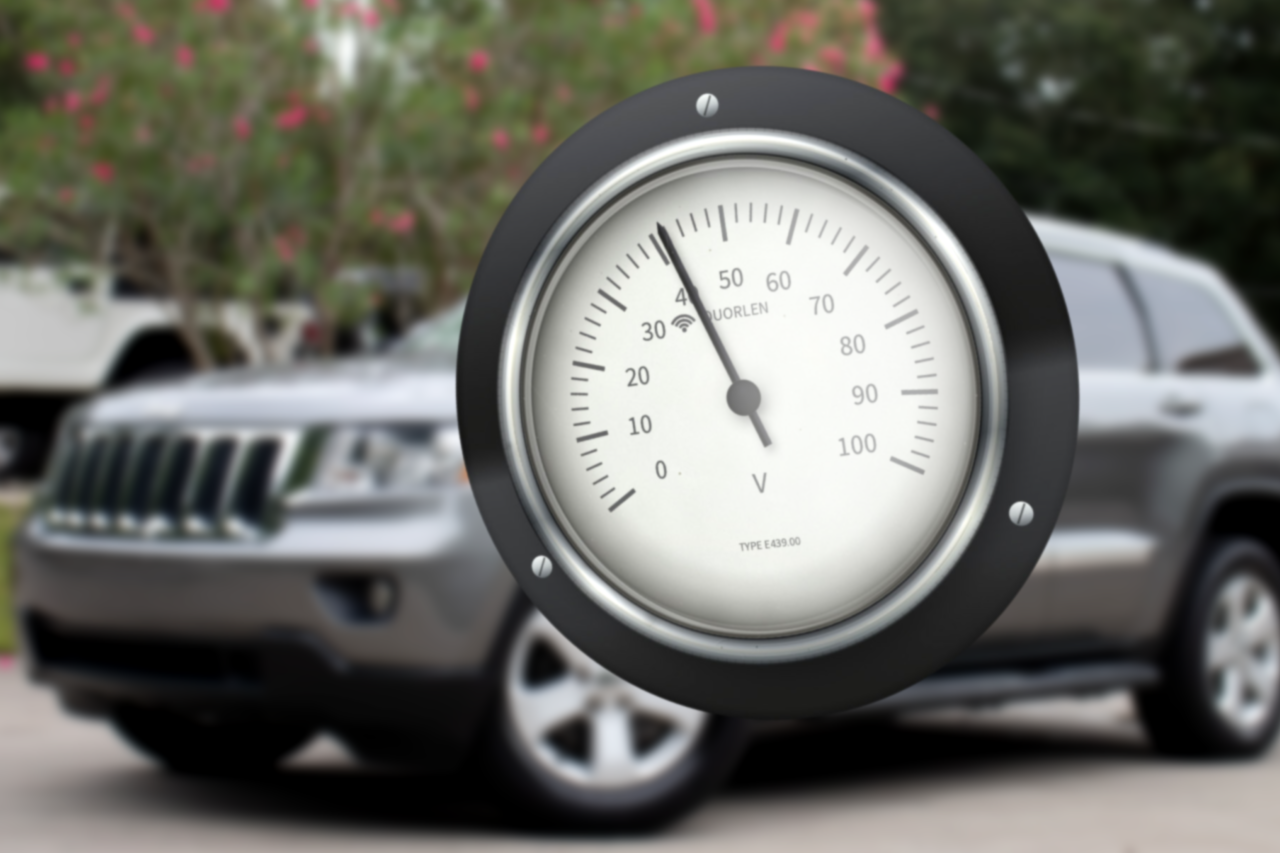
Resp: {"value": 42, "unit": "V"}
